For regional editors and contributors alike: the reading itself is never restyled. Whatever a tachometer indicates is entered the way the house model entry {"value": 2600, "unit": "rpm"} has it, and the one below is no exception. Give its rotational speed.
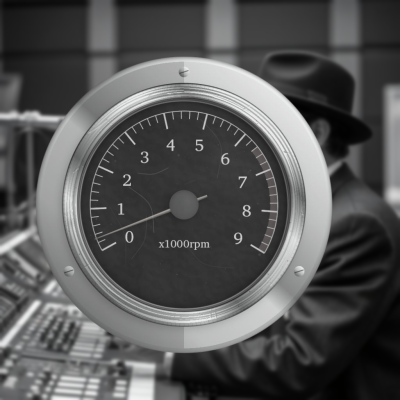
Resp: {"value": 300, "unit": "rpm"}
